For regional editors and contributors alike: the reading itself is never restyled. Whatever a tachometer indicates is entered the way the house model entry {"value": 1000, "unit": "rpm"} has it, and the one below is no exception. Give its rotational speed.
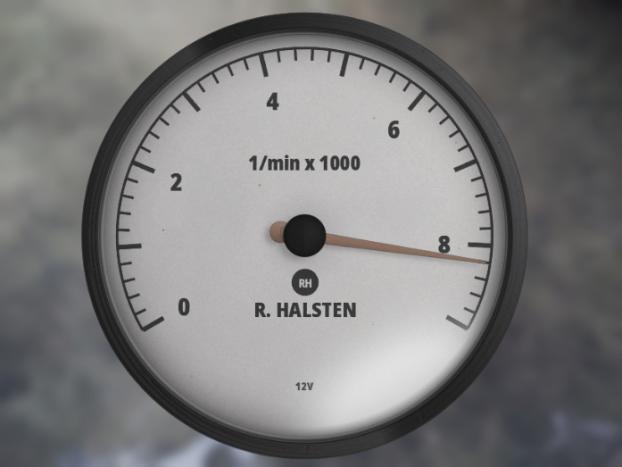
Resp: {"value": 8200, "unit": "rpm"}
